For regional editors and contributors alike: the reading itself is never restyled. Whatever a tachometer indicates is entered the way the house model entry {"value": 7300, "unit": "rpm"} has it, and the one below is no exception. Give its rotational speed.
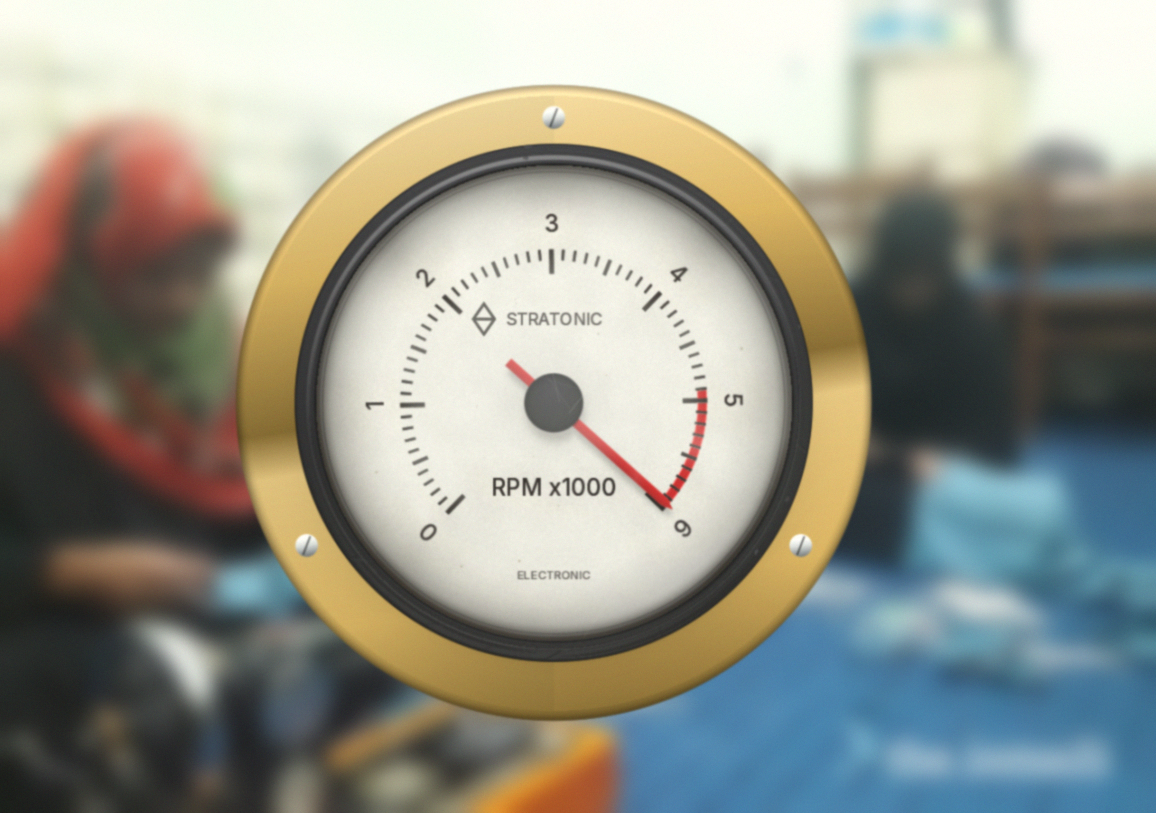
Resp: {"value": 5950, "unit": "rpm"}
